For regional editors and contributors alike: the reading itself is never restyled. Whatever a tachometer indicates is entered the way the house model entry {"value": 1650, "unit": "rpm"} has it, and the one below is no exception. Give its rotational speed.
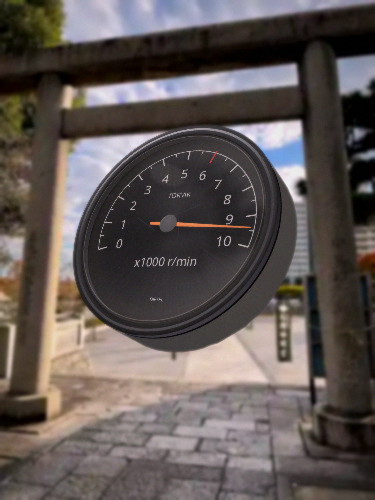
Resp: {"value": 9500, "unit": "rpm"}
